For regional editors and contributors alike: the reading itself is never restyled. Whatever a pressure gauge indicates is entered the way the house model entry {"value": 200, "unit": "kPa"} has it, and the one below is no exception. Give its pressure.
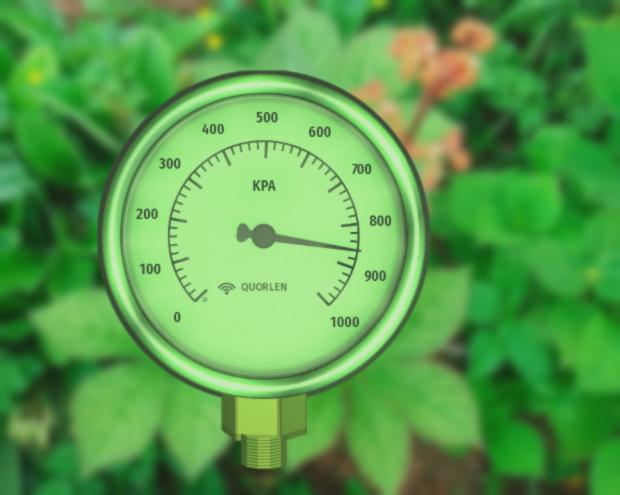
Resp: {"value": 860, "unit": "kPa"}
